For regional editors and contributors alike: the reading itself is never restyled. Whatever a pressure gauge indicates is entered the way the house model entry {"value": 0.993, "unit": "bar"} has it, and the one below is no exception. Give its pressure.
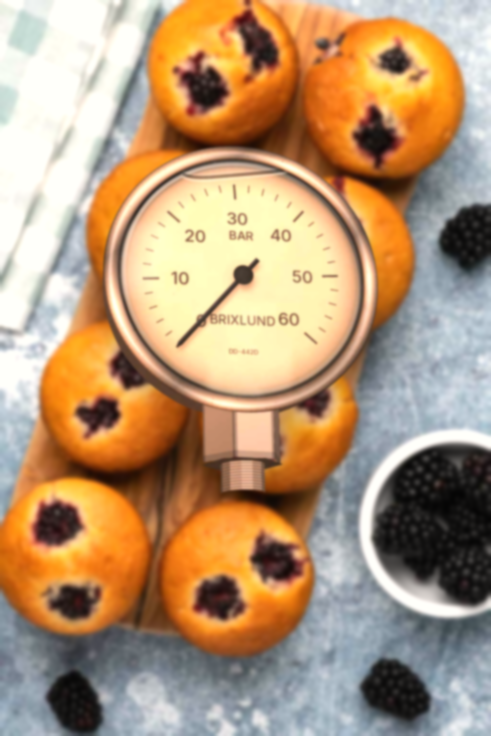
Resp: {"value": 0, "unit": "bar"}
